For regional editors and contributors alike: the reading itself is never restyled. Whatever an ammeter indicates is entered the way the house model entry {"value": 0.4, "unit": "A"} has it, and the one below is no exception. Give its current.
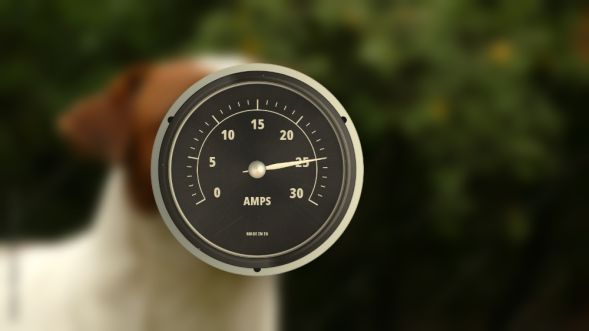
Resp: {"value": 25, "unit": "A"}
